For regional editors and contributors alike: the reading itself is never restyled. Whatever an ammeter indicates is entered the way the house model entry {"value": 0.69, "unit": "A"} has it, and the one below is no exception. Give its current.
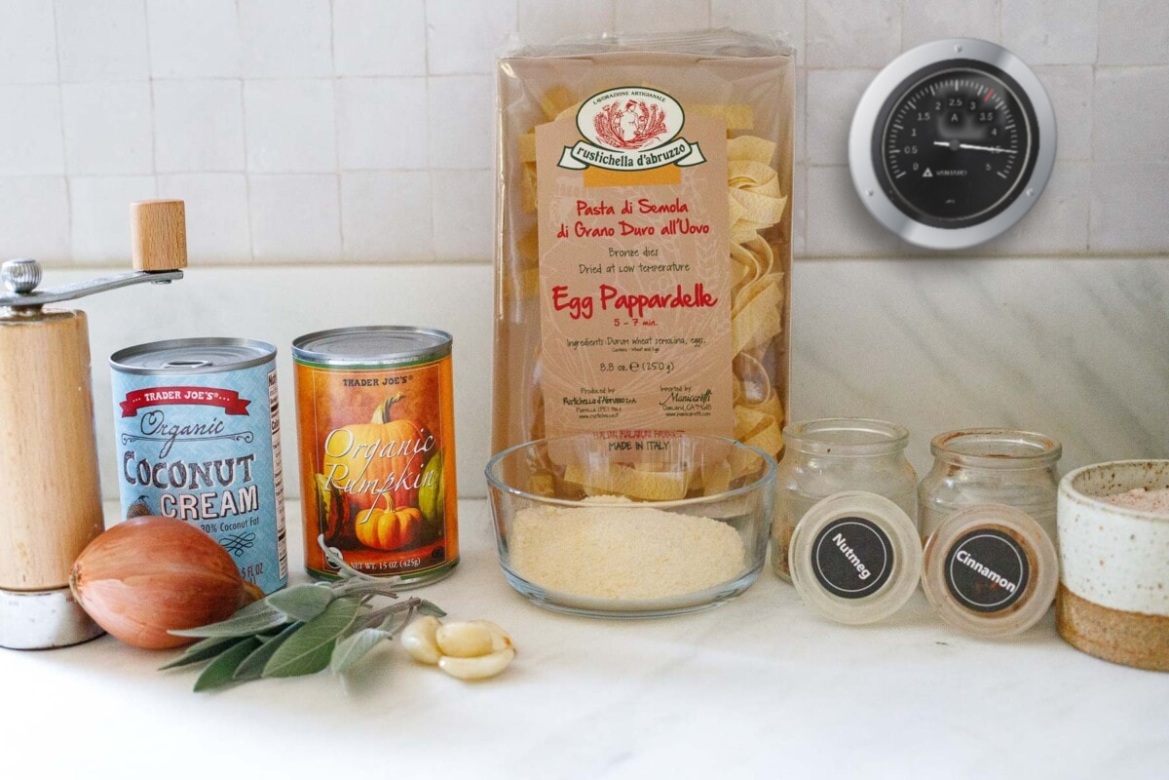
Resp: {"value": 4.5, "unit": "A"}
